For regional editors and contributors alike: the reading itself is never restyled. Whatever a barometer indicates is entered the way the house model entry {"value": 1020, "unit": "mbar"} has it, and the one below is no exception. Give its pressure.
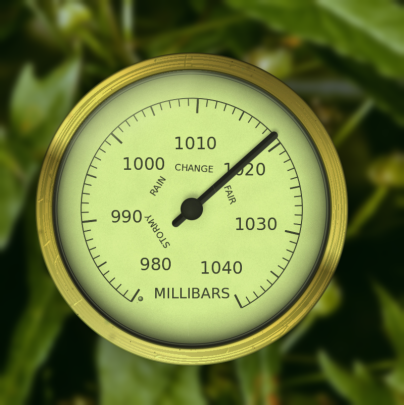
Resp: {"value": 1019, "unit": "mbar"}
